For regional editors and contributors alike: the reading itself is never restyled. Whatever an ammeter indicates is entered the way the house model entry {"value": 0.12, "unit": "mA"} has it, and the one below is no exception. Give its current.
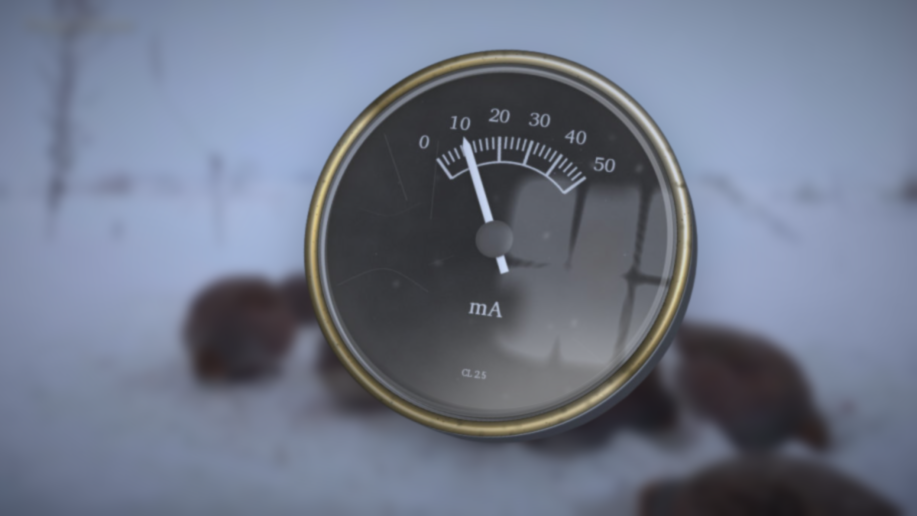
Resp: {"value": 10, "unit": "mA"}
